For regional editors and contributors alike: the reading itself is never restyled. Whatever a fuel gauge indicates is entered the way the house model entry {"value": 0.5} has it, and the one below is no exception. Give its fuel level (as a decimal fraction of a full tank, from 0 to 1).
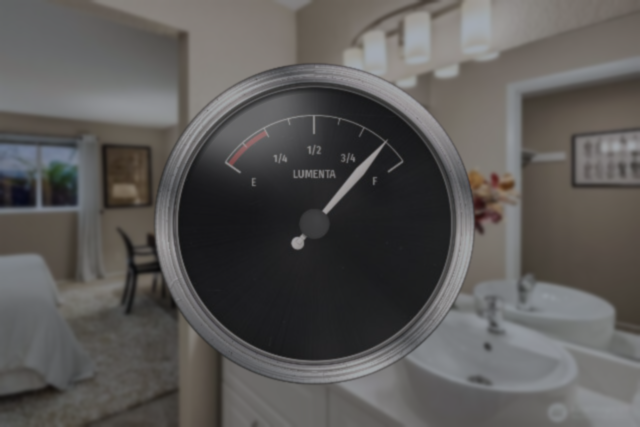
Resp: {"value": 0.875}
